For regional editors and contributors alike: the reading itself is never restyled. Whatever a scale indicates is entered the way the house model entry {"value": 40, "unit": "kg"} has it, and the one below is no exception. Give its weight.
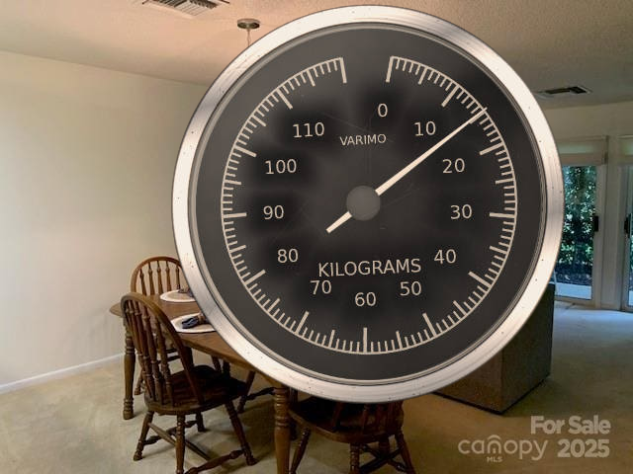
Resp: {"value": 15, "unit": "kg"}
